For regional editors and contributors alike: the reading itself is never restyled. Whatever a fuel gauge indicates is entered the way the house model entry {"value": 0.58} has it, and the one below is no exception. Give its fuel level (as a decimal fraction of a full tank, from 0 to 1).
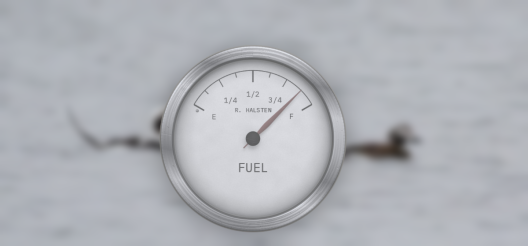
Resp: {"value": 0.875}
